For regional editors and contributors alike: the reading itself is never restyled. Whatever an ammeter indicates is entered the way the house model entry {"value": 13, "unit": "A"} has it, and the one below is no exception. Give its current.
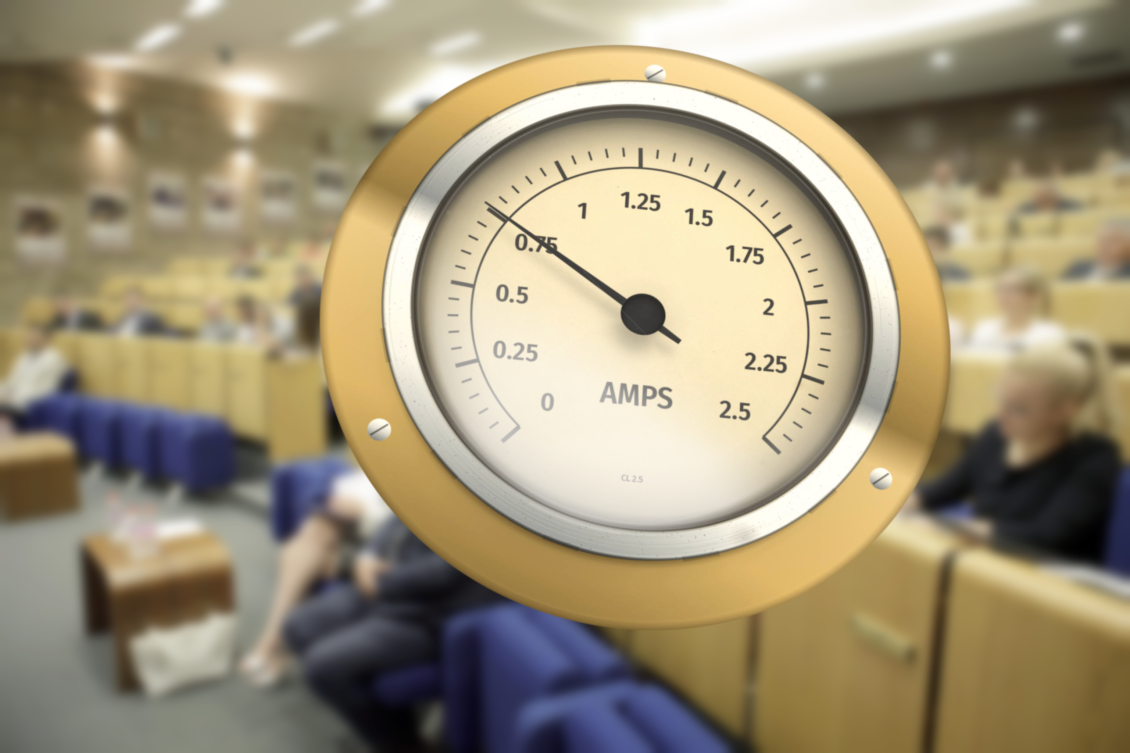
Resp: {"value": 0.75, "unit": "A"}
